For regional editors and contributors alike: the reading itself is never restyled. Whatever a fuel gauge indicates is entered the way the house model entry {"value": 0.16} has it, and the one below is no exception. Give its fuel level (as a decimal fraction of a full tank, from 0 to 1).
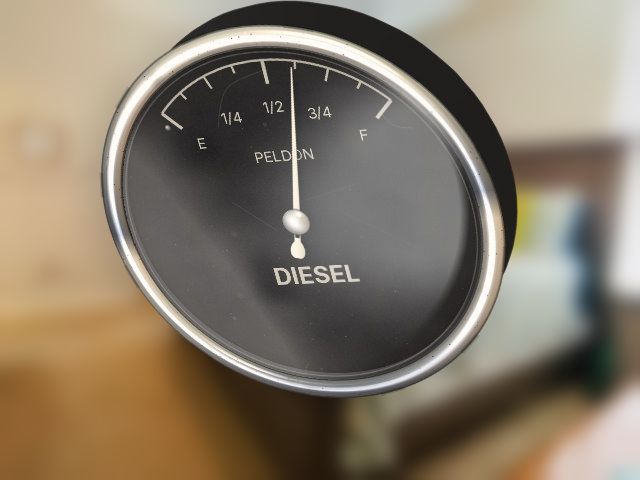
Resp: {"value": 0.625}
